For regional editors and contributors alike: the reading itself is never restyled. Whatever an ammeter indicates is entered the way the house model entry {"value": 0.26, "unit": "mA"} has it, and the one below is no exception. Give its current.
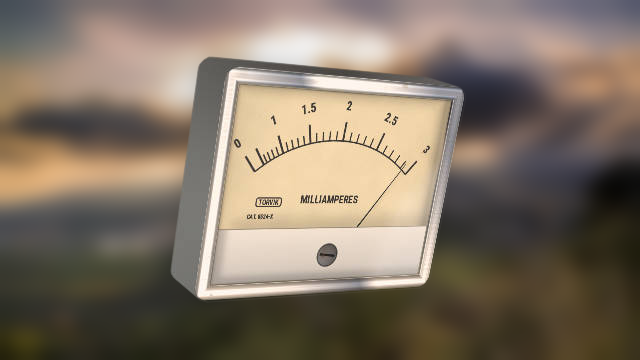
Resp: {"value": 2.9, "unit": "mA"}
